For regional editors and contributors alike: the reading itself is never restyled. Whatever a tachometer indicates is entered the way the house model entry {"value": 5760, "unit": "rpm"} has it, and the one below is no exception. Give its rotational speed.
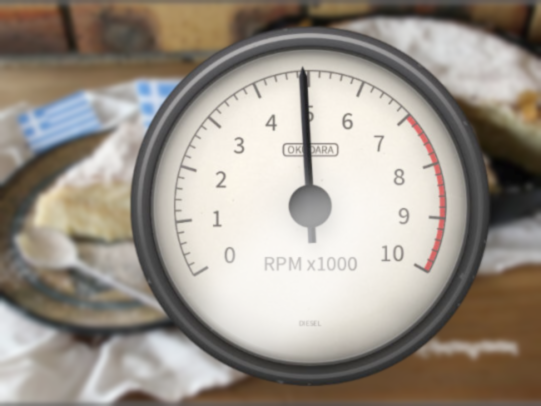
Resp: {"value": 4900, "unit": "rpm"}
